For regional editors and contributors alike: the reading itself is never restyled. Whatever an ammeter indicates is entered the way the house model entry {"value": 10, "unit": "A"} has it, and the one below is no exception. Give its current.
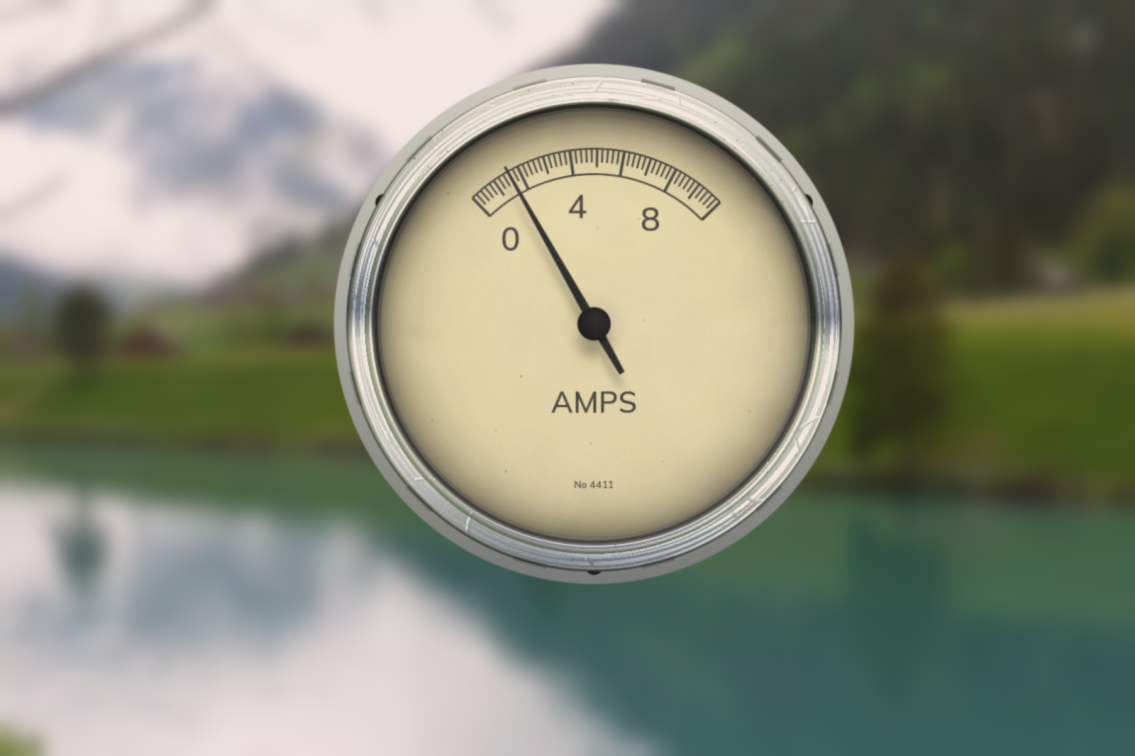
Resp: {"value": 1.6, "unit": "A"}
